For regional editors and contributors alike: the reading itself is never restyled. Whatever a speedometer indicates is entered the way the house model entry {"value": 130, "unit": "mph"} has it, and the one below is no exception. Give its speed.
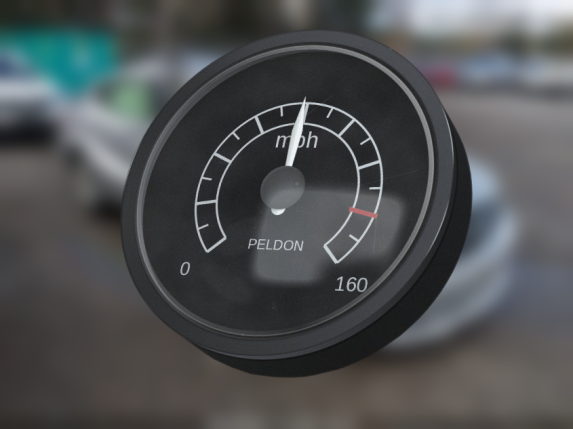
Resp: {"value": 80, "unit": "mph"}
